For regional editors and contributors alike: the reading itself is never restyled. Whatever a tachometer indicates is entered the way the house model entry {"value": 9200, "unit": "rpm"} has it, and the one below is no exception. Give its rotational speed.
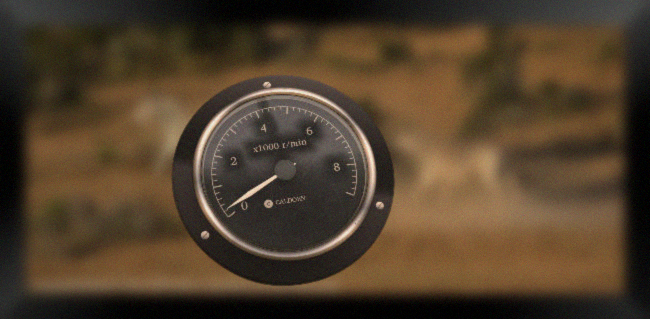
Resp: {"value": 200, "unit": "rpm"}
